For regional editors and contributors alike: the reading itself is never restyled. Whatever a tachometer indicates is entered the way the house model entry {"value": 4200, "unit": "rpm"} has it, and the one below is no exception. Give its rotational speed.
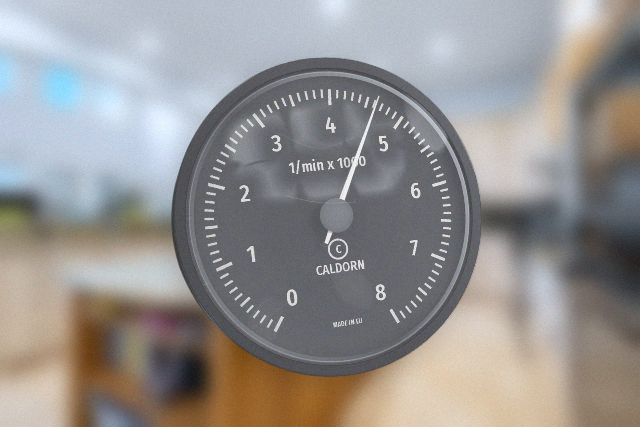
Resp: {"value": 4600, "unit": "rpm"}
